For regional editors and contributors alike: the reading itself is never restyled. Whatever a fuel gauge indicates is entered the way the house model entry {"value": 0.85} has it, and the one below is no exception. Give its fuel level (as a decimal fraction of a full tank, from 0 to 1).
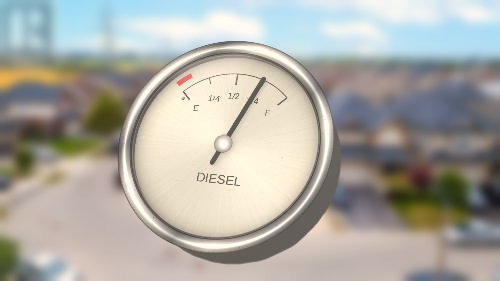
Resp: {"value": 0.75}
